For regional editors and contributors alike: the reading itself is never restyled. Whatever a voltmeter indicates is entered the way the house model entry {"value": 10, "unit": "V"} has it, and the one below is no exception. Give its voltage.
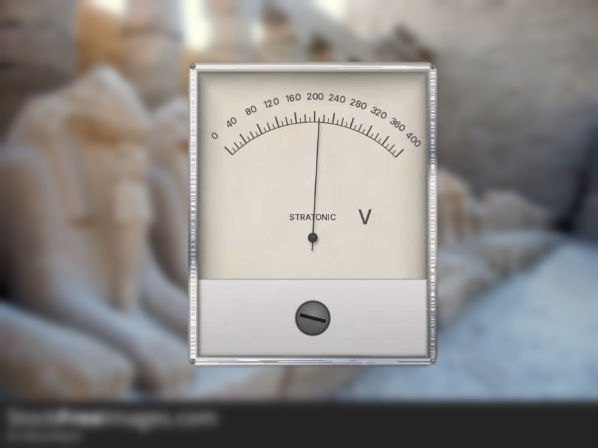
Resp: {"value": 210, "unit": "V"}
